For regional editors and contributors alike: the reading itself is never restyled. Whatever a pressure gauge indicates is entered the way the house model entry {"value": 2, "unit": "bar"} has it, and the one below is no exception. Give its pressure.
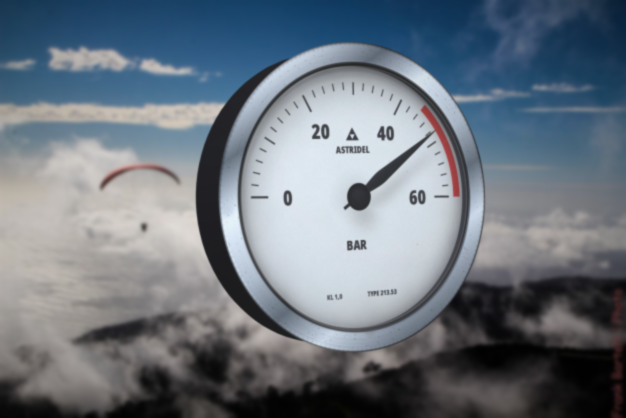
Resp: {"value": 48, "unit": "bar"}
